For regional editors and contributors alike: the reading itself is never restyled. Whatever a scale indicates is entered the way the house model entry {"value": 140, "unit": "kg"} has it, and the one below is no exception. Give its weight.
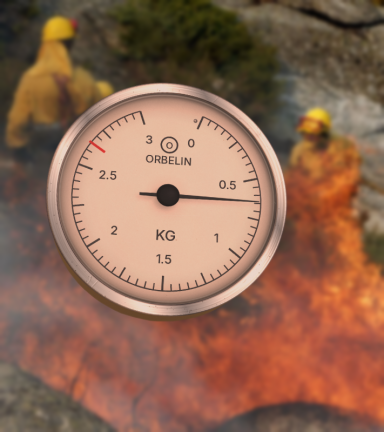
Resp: {"value": 0.65, "unit": "kg"}
